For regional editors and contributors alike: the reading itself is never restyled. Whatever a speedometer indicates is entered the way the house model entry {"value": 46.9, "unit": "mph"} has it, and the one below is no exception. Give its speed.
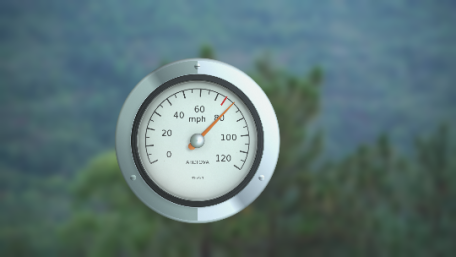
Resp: {"value": 80, "unit": "mph"}
